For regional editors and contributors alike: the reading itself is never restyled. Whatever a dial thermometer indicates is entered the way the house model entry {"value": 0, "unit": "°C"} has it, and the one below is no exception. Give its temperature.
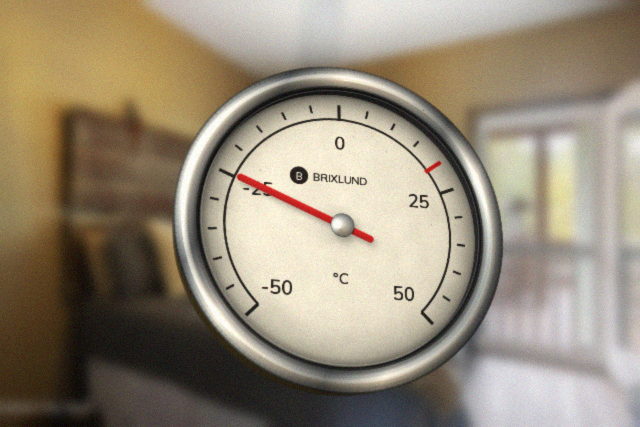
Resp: {"value": -25, "unit": "°C"}
